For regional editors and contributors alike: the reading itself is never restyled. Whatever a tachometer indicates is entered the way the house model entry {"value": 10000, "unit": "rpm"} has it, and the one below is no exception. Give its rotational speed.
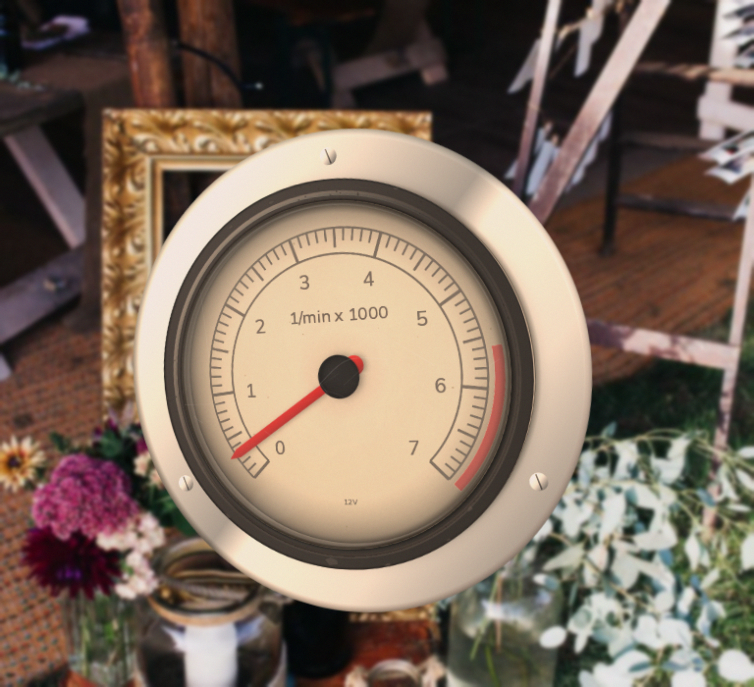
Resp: {"value": 300, "unit": "rpm"}
